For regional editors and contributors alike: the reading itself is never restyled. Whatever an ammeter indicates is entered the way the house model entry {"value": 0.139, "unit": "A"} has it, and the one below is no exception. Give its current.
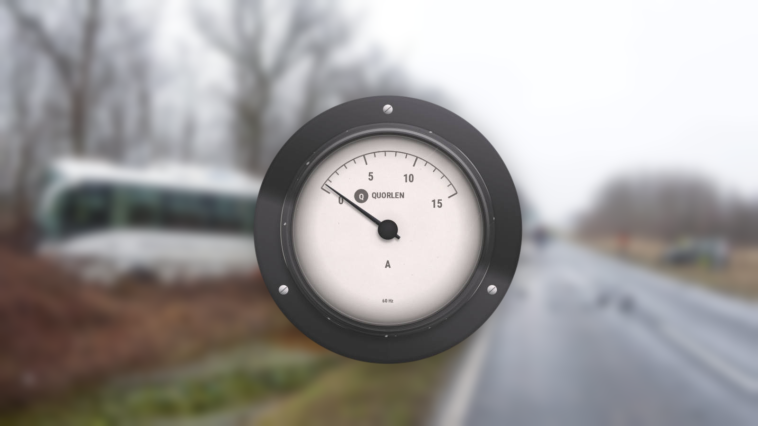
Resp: {"value": 0.5, "unit": "A"}
